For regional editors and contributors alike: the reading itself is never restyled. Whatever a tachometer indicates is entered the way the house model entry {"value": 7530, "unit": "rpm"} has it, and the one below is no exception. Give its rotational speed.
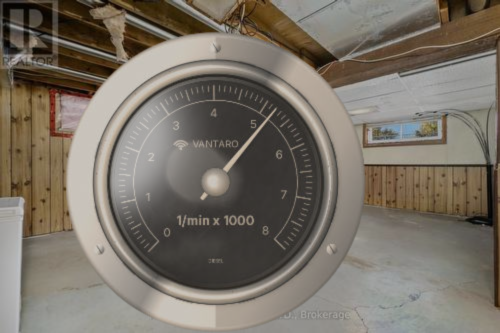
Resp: {"value": 5200, "unit": "rpm"}
